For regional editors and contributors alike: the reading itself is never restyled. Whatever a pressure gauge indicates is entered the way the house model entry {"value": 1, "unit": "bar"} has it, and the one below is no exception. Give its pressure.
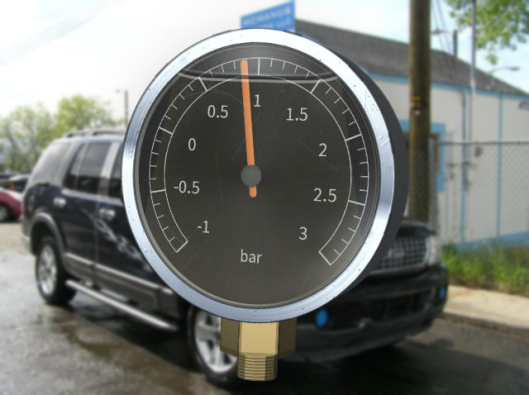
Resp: {"value": 0.9, "unit": "bar"}
